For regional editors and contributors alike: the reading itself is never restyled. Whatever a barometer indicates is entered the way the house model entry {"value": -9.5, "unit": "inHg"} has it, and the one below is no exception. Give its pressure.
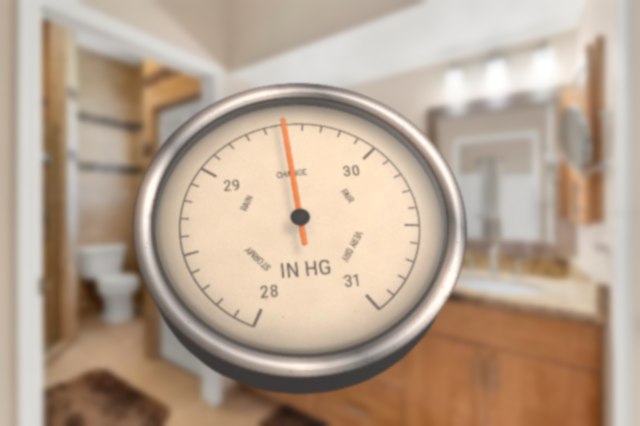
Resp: {"value": 29.5, "unit": "inHg"}
